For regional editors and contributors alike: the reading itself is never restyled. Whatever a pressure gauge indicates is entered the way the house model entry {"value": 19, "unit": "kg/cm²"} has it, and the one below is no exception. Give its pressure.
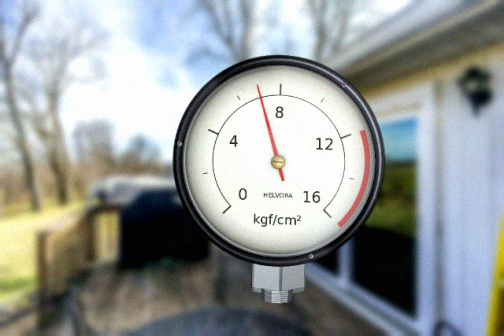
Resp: {"value": 7, "unit": "kg/cm²"}
